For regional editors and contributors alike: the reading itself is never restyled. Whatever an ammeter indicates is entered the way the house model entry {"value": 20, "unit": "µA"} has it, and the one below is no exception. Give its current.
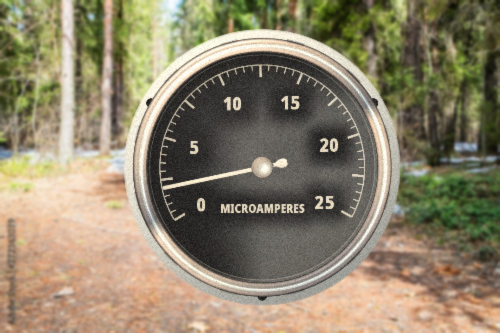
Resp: {"value": 2, "unit": "µA"}
